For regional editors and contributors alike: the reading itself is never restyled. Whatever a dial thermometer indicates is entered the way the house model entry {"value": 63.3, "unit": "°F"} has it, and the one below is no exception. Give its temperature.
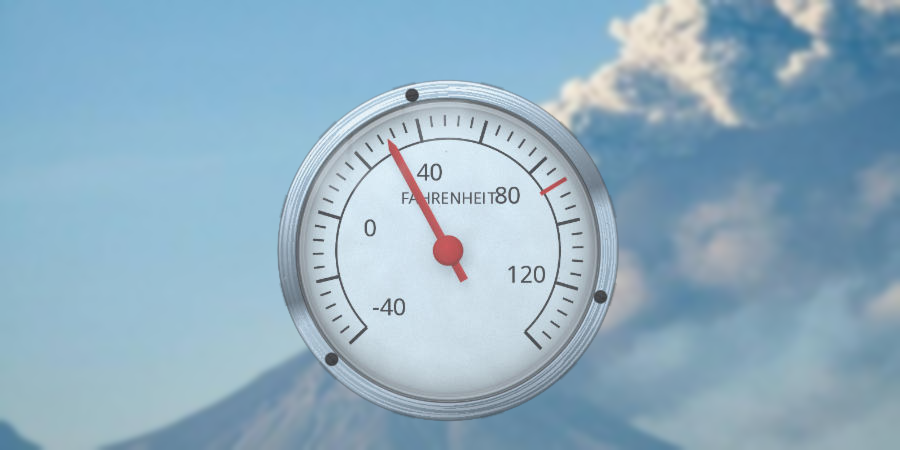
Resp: {"value": 30, "unit": "°F"}
